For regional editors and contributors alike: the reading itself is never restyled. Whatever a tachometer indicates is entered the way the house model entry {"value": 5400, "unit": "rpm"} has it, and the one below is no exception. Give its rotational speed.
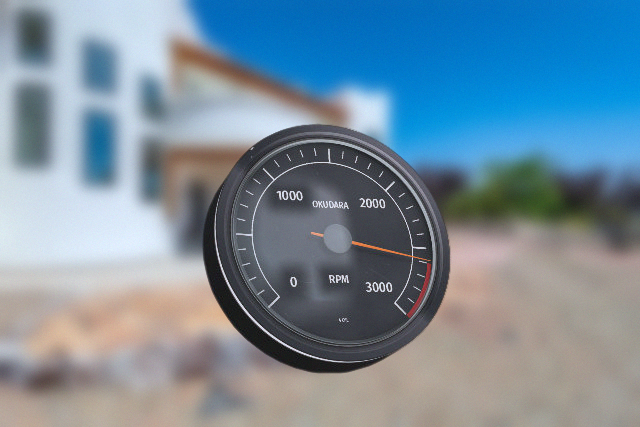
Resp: {"value": 2600, "unit": "rpm"}
